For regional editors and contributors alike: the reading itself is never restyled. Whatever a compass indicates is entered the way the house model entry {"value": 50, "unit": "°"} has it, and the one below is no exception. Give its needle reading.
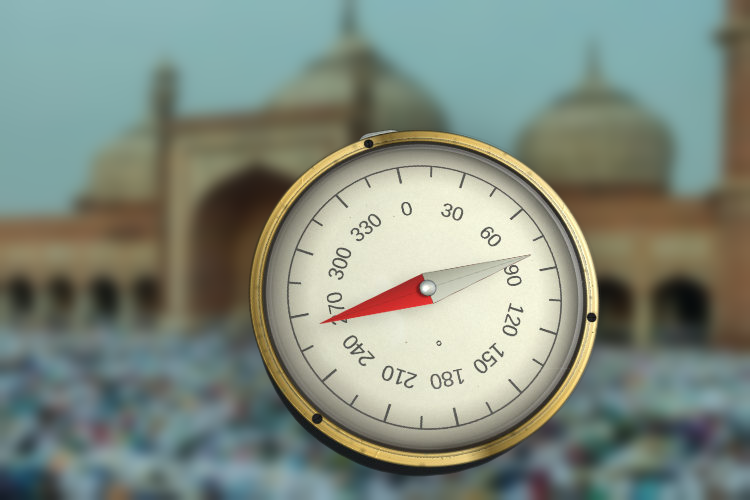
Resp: {"value": 262.5, "unit": "°"}
